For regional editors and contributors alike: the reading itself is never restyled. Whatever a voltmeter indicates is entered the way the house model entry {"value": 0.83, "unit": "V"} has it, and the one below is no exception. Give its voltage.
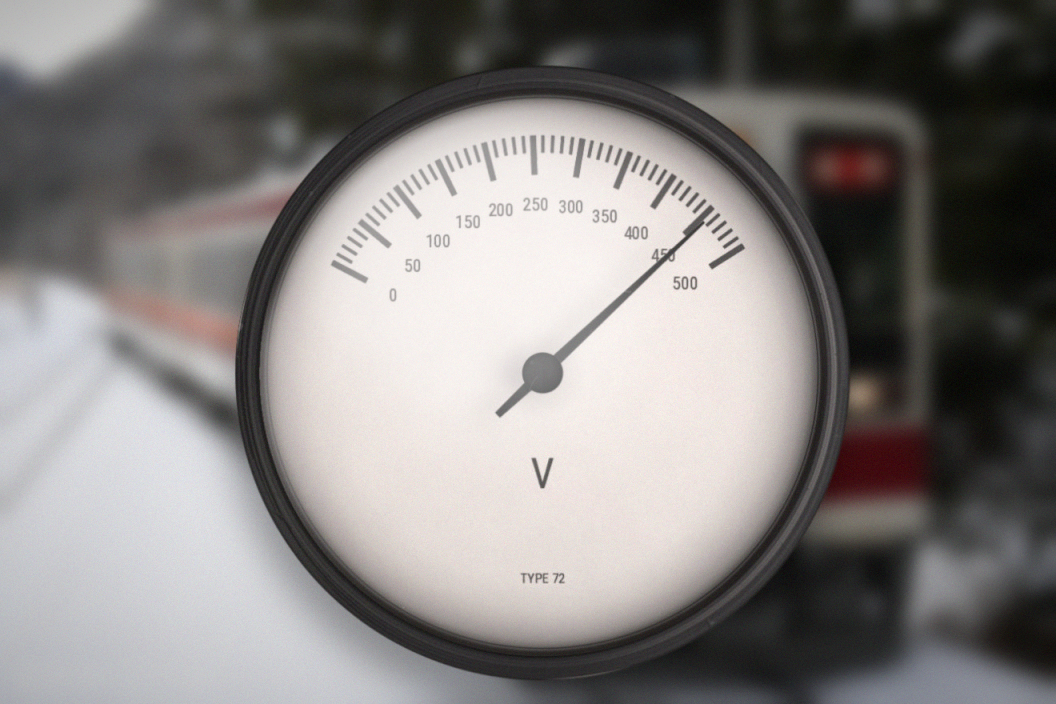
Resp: {"value": 455, "unit": "V"}
